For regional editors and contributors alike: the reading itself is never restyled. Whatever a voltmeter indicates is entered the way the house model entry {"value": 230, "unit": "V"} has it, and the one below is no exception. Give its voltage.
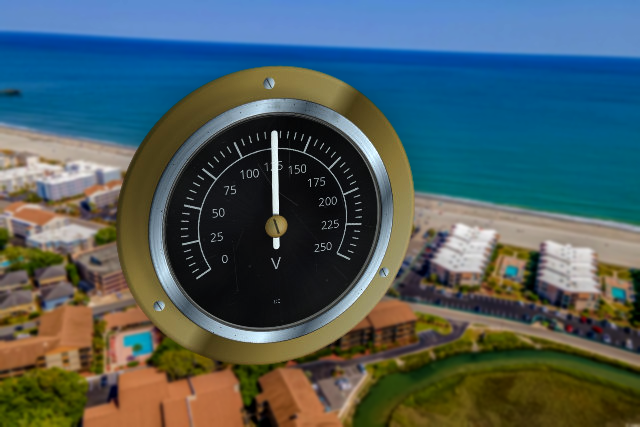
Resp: {"value": 125, "unit": "V"}
